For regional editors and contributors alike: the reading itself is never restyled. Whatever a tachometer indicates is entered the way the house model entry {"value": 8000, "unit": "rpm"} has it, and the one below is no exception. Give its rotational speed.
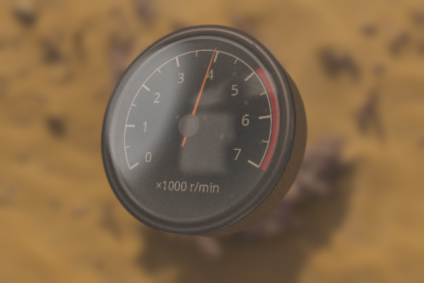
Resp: {"value": 4000, "unit": "rpm"}
